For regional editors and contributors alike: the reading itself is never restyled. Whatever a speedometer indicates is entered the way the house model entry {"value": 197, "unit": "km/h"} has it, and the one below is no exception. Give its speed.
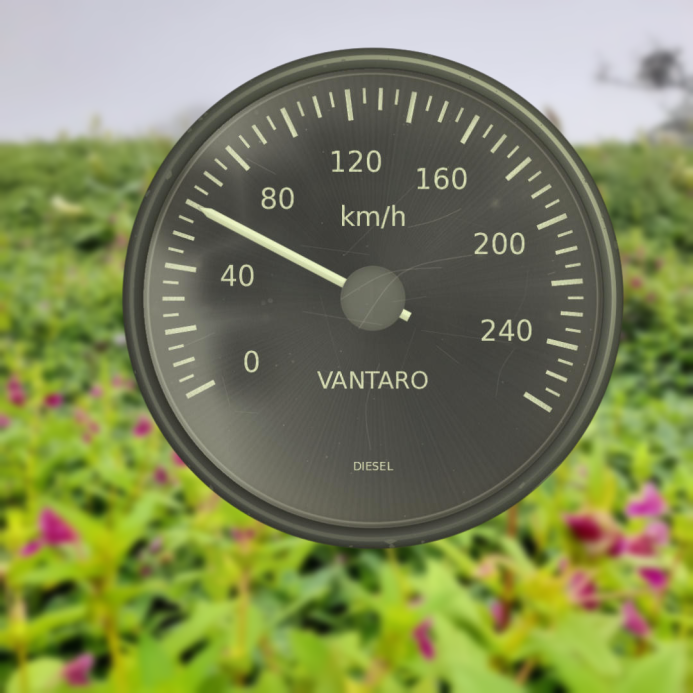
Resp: {"value": 60, "unit": "km/h"}
